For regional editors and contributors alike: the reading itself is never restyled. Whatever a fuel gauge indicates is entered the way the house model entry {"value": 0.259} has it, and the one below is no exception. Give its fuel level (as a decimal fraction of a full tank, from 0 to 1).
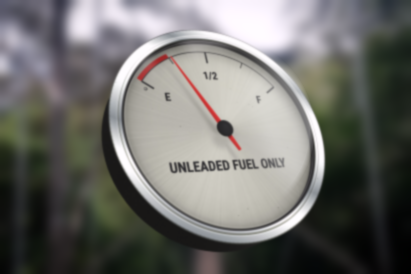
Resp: {"value": 0.25}
